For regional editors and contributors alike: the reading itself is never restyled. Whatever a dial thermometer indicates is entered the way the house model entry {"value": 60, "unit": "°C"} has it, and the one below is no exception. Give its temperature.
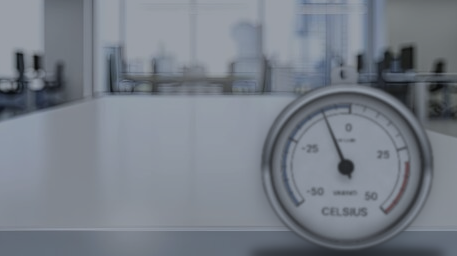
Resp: {"value": -10, "unit": "°C"}
